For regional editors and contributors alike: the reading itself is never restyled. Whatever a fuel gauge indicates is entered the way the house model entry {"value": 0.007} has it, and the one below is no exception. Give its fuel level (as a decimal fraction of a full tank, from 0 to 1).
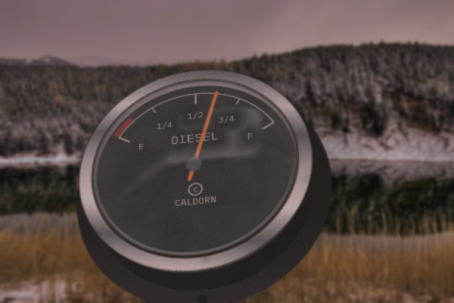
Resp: {"value": 0.625}
